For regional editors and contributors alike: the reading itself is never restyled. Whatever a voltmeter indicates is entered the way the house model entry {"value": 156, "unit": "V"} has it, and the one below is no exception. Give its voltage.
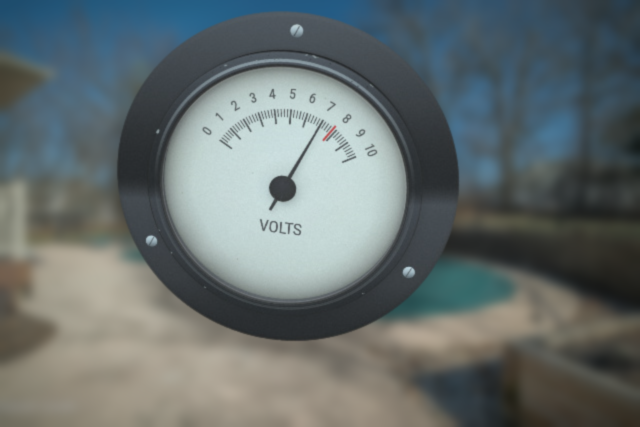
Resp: {"value": 7, "unit": "V"}
